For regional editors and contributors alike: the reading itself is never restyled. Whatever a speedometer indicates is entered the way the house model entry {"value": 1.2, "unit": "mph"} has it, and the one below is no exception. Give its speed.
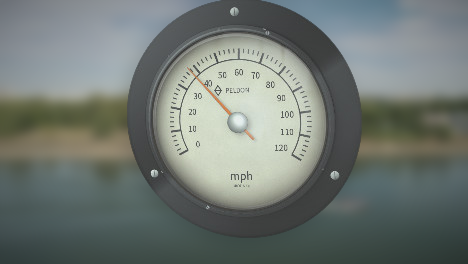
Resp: {"value": 38, "unit": "mph"}
